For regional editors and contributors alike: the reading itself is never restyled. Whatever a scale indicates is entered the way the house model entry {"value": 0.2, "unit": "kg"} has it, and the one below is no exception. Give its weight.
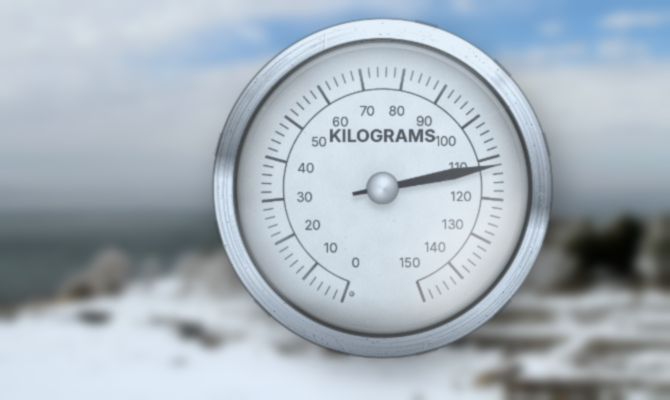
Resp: {"value": 112, "unit": "kg"}
